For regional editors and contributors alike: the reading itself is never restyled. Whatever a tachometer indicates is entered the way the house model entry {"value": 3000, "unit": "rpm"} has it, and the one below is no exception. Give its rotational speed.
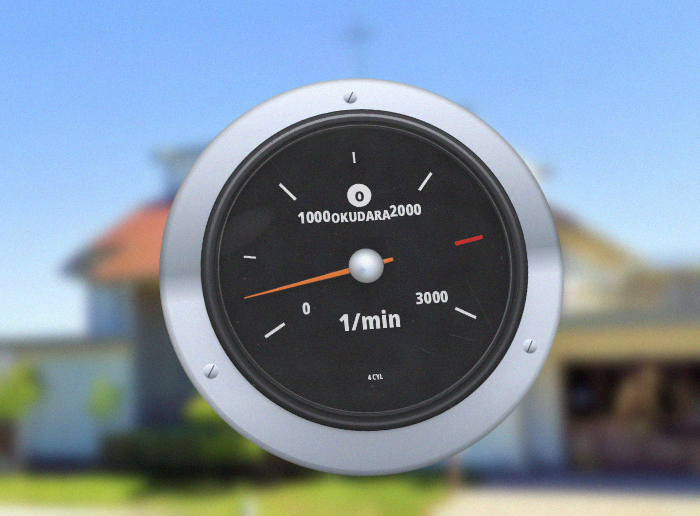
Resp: {"value": 250, "unit": "rpm"}
